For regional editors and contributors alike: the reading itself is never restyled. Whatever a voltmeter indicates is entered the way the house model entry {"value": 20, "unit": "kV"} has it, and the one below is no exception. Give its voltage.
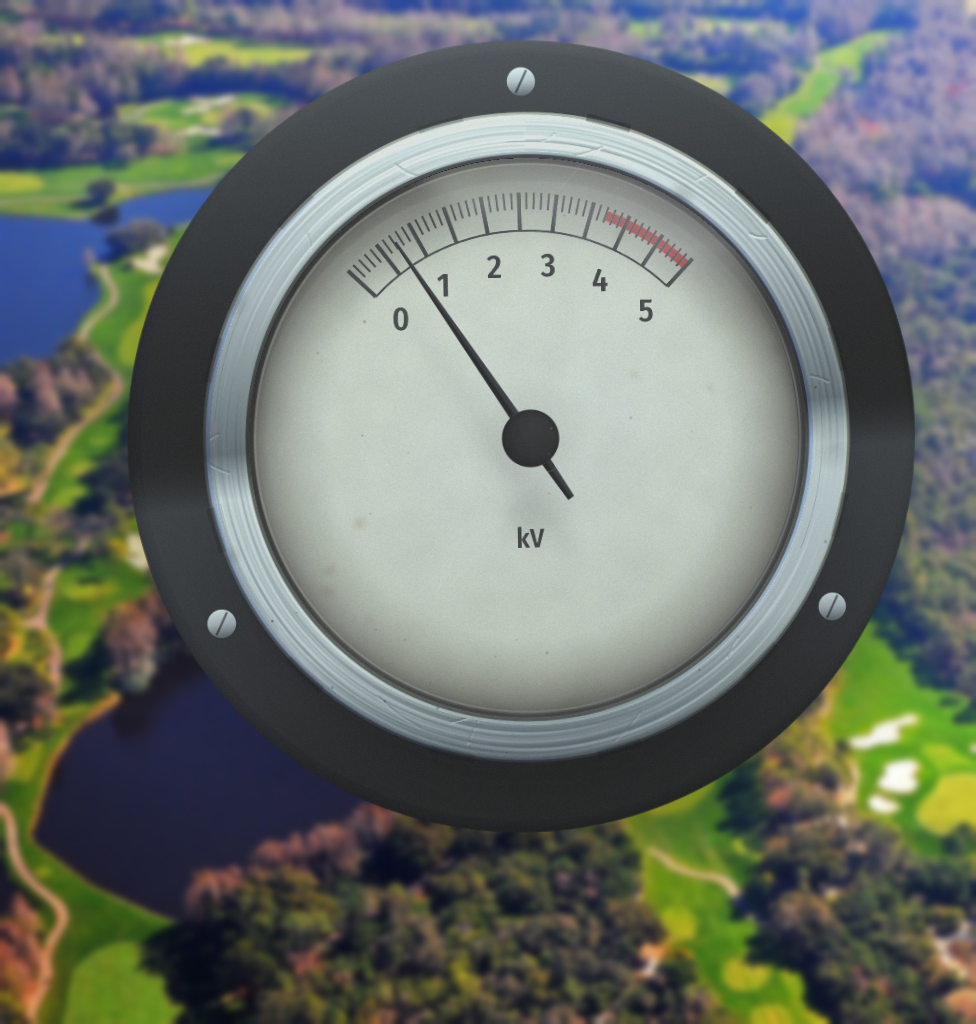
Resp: {"value": 0.7, "unit": "kV"}
